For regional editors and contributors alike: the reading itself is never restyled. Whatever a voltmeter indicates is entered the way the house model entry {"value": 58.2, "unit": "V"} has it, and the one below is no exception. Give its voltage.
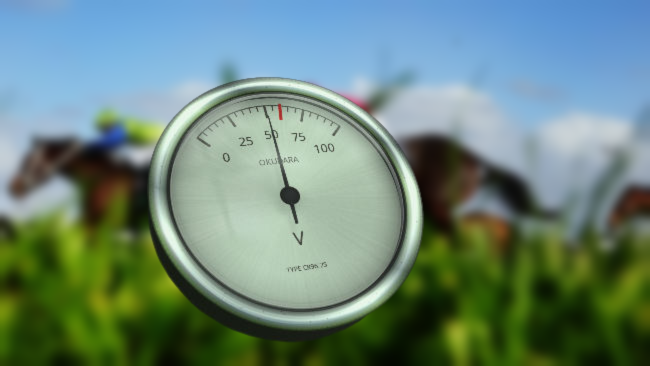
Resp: {"value": 50, "unit": "V"}
